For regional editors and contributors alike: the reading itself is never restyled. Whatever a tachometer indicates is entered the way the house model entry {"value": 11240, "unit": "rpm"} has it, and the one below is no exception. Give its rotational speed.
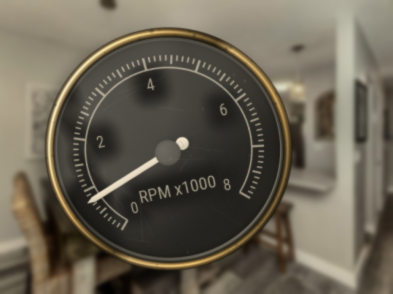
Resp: {"value": 800, "unit": "rpm"}
